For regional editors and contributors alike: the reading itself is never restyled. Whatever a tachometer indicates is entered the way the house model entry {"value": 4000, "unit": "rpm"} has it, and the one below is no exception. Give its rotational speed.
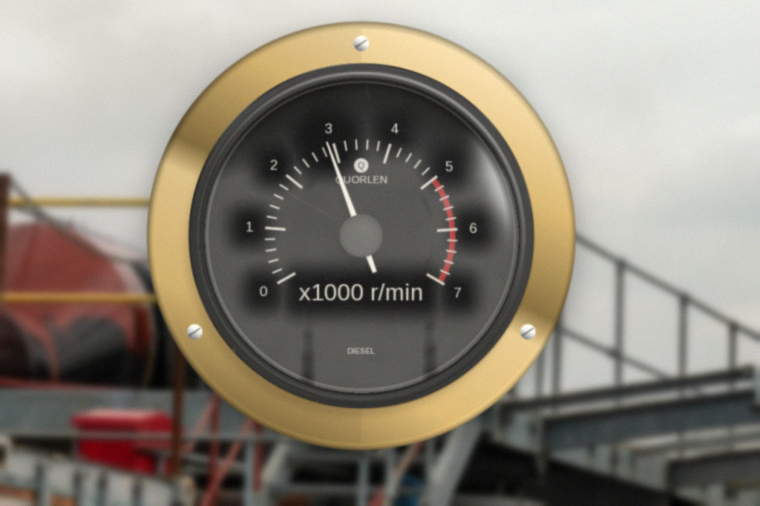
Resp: {"value": 2900, "unit": "rpm"}
